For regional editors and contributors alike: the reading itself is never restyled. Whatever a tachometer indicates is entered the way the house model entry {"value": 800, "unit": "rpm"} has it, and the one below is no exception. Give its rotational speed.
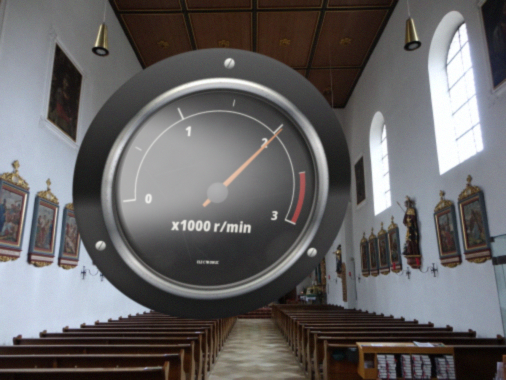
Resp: {"value": 2000, "unit": "rpm"}
